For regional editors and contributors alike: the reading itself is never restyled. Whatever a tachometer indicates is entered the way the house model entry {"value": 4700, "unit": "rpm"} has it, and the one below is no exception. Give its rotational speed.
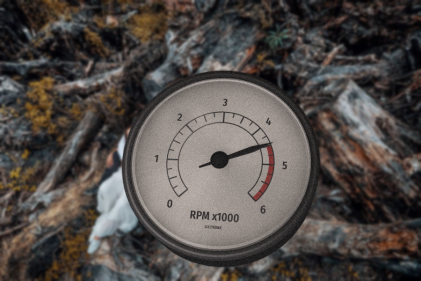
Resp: {"value": 4500, "unit": "rpm"}
